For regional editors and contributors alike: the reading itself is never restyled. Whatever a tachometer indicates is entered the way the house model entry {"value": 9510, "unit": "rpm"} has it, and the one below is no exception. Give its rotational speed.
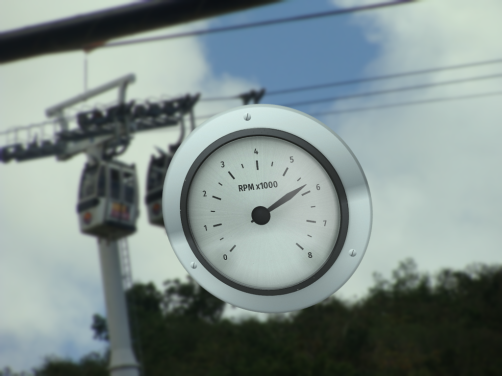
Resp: {"value": 5750, "unit": "rpm"}
